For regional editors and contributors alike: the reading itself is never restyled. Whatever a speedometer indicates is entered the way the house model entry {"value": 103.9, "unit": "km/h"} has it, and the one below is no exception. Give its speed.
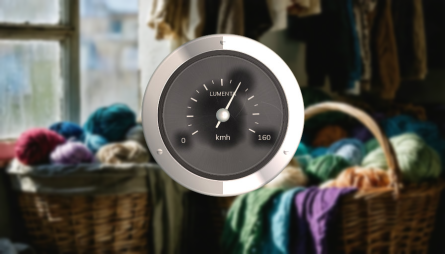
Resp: {"value": 100, "unit": "km/h"}
